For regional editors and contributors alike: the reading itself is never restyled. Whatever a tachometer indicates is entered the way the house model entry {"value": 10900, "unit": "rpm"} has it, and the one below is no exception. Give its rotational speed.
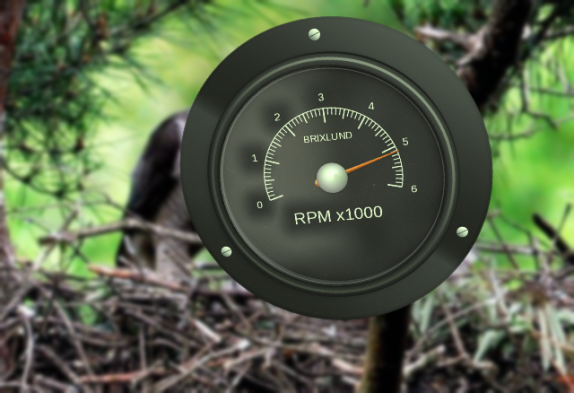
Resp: {"value": 5100, "unit": "rpm"}
